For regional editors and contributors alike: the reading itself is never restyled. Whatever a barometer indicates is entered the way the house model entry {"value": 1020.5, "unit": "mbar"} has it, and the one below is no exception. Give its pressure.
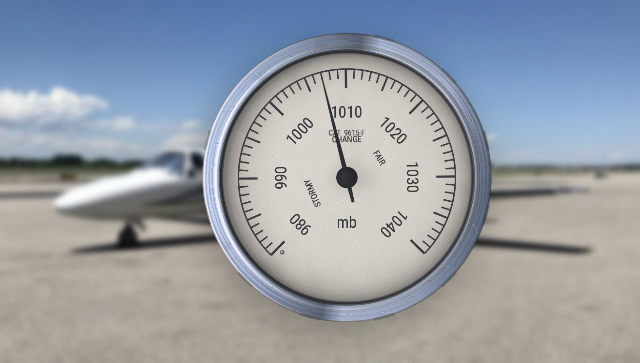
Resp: {"value": 1007, "unit": "mbar"}
